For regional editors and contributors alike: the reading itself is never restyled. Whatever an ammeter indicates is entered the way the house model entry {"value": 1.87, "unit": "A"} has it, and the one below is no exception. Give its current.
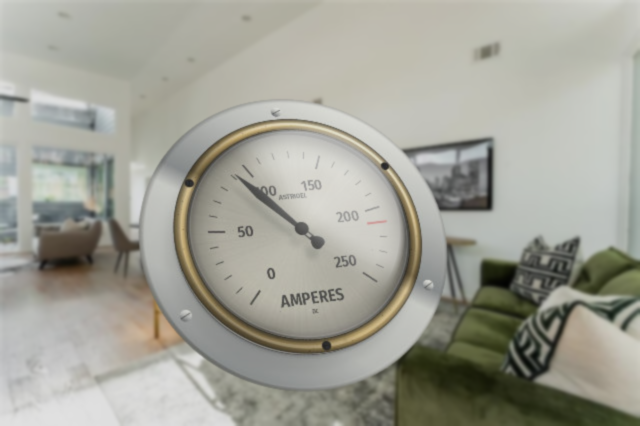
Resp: {"value": 90, "unit": "A"}
